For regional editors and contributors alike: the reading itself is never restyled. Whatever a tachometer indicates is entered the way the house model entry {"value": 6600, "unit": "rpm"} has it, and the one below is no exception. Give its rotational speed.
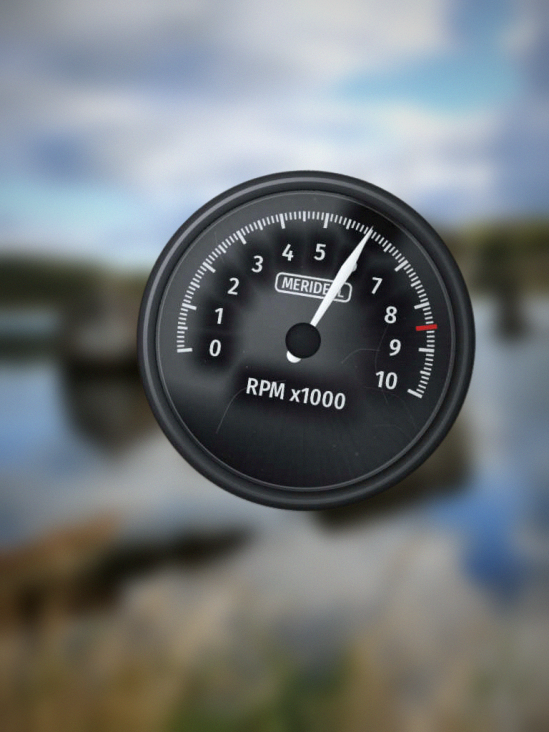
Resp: {"value": 6000, "unit": "rpm"}
